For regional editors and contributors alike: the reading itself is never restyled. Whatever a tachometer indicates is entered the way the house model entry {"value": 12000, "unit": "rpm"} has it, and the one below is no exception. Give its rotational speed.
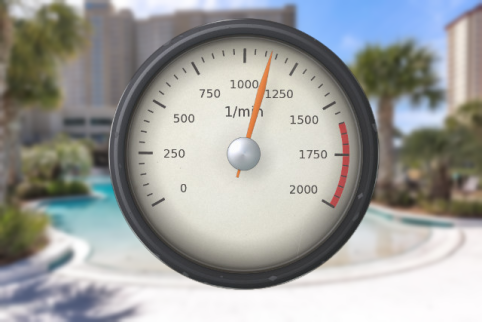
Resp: {"value": 1125, "unit": "rpm"}
